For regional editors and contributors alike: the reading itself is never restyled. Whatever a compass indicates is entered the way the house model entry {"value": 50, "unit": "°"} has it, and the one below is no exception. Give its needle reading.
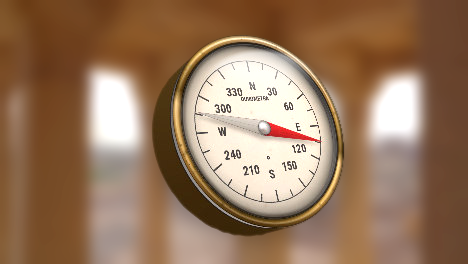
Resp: {"value": 105, "unit": "°"}
